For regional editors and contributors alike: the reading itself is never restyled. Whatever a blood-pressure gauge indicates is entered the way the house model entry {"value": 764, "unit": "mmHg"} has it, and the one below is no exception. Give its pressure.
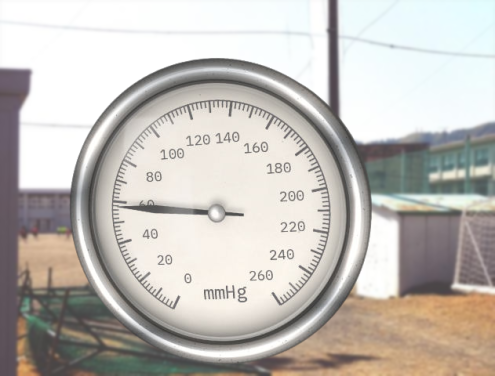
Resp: {"value": 58, "unit": "mmHg"}
